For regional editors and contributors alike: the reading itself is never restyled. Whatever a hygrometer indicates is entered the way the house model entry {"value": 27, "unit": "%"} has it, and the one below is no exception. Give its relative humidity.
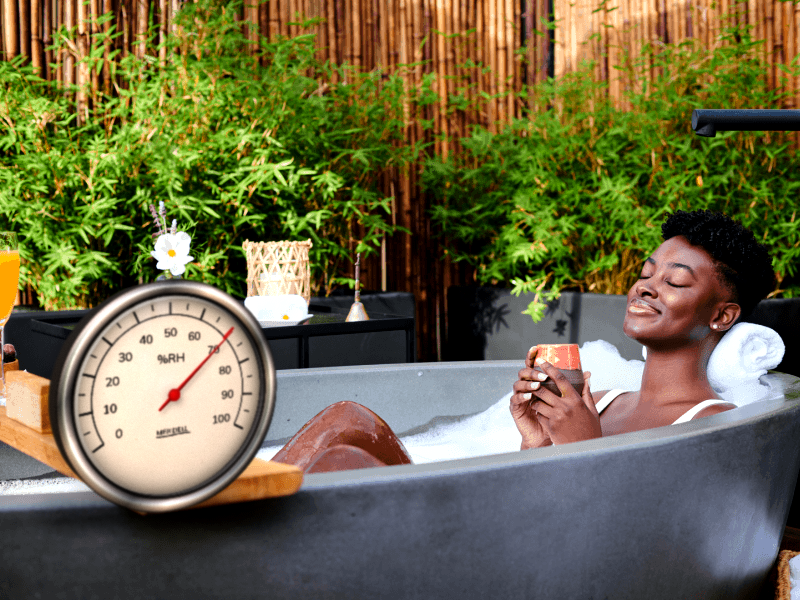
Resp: {"value": 70, "unit": "%"}
